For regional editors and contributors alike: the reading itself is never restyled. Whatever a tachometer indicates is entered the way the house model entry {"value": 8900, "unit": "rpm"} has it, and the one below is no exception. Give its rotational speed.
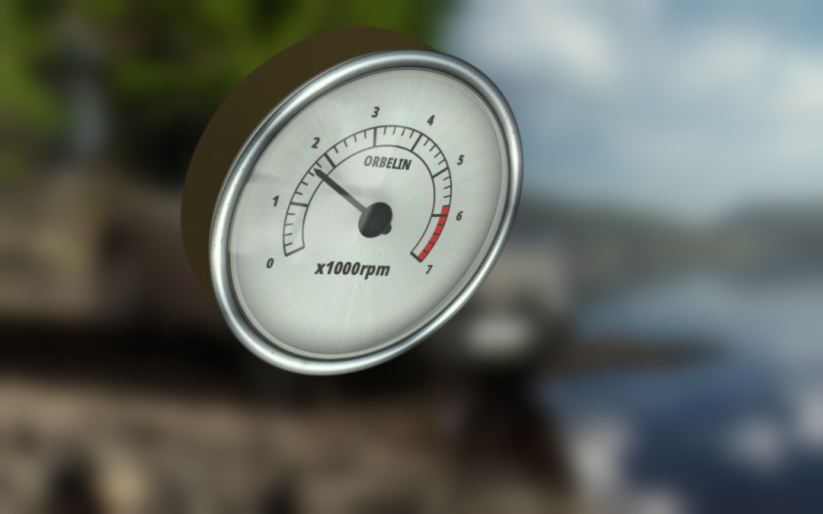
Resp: {"value": 1700, "unit": "rpm"}
